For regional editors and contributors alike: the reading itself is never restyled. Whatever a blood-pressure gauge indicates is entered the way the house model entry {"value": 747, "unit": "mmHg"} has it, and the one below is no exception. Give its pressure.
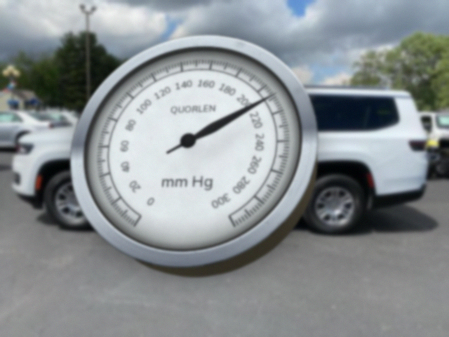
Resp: {"value": 210, "unit": "mmHg"}
